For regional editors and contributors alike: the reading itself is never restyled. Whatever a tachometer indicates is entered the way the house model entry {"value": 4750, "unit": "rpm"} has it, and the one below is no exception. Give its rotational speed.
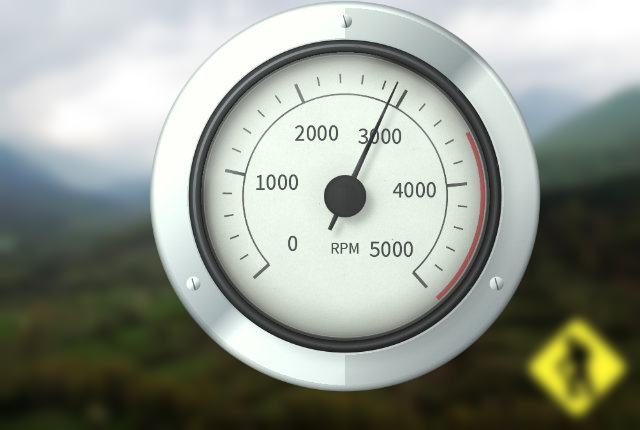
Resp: {"value": 2900, "unit": "rpm"}
